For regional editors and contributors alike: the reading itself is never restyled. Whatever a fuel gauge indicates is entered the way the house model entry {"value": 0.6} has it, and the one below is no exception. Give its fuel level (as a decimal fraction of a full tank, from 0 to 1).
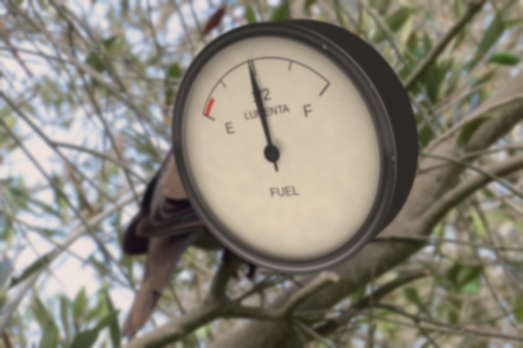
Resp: {"value": 0.5}
